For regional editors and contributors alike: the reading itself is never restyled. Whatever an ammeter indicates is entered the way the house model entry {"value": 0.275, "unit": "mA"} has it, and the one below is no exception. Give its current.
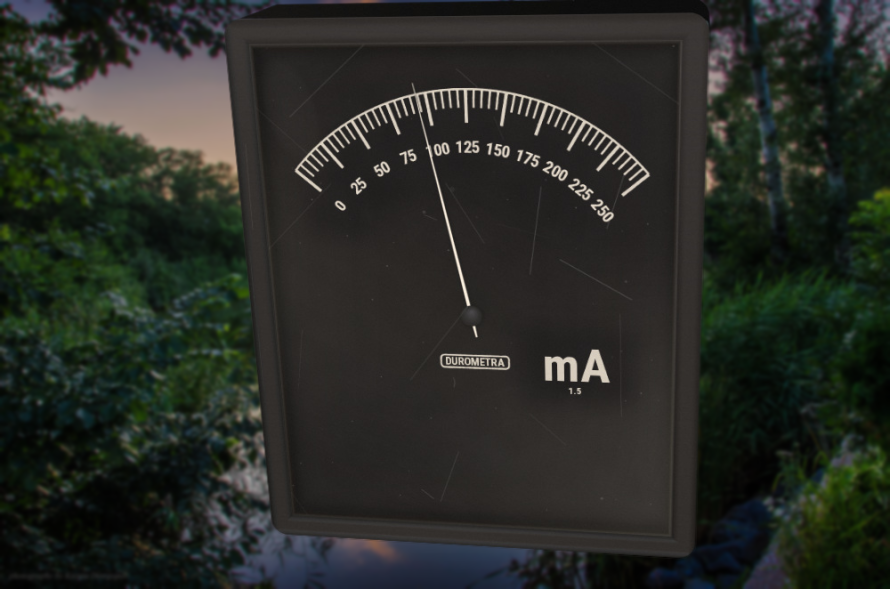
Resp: {"value": 95, "unit": "mA"}
